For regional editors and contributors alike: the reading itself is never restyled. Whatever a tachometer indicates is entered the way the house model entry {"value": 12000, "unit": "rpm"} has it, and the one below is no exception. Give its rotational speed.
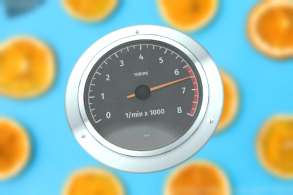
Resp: {"value": 6500, "unit": "rpm"}
